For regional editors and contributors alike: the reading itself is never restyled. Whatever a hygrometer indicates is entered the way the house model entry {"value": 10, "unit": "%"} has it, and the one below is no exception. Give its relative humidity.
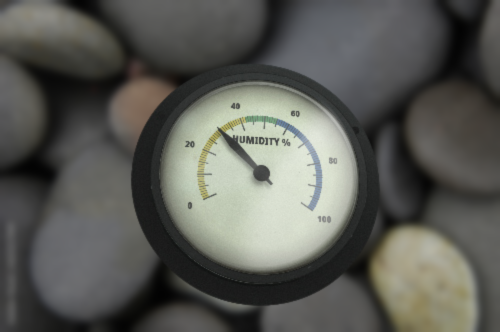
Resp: {"value": 30, "unit": "%"}
